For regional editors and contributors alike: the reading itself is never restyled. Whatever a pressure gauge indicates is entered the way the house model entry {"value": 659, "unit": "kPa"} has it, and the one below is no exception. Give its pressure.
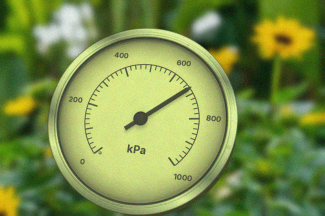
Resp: {"value": 680, "unit": "kPa"}
